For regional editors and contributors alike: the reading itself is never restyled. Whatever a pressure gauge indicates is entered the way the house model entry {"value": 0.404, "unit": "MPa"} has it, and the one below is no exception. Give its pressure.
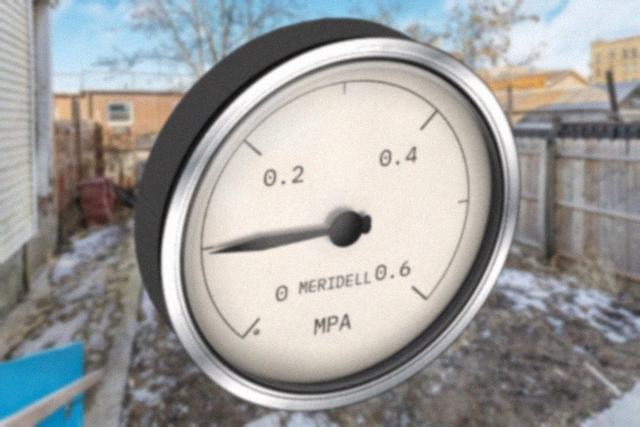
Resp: {"value": 0.1, "unit": "MPa"}
